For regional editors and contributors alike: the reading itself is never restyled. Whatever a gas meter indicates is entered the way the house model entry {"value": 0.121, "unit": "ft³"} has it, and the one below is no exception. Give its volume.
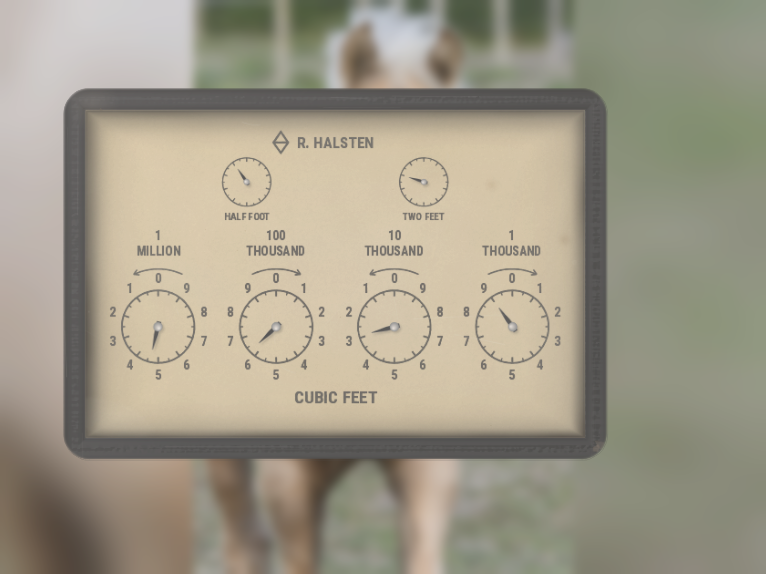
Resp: {"value": 462900, "unit": "ft³"}
